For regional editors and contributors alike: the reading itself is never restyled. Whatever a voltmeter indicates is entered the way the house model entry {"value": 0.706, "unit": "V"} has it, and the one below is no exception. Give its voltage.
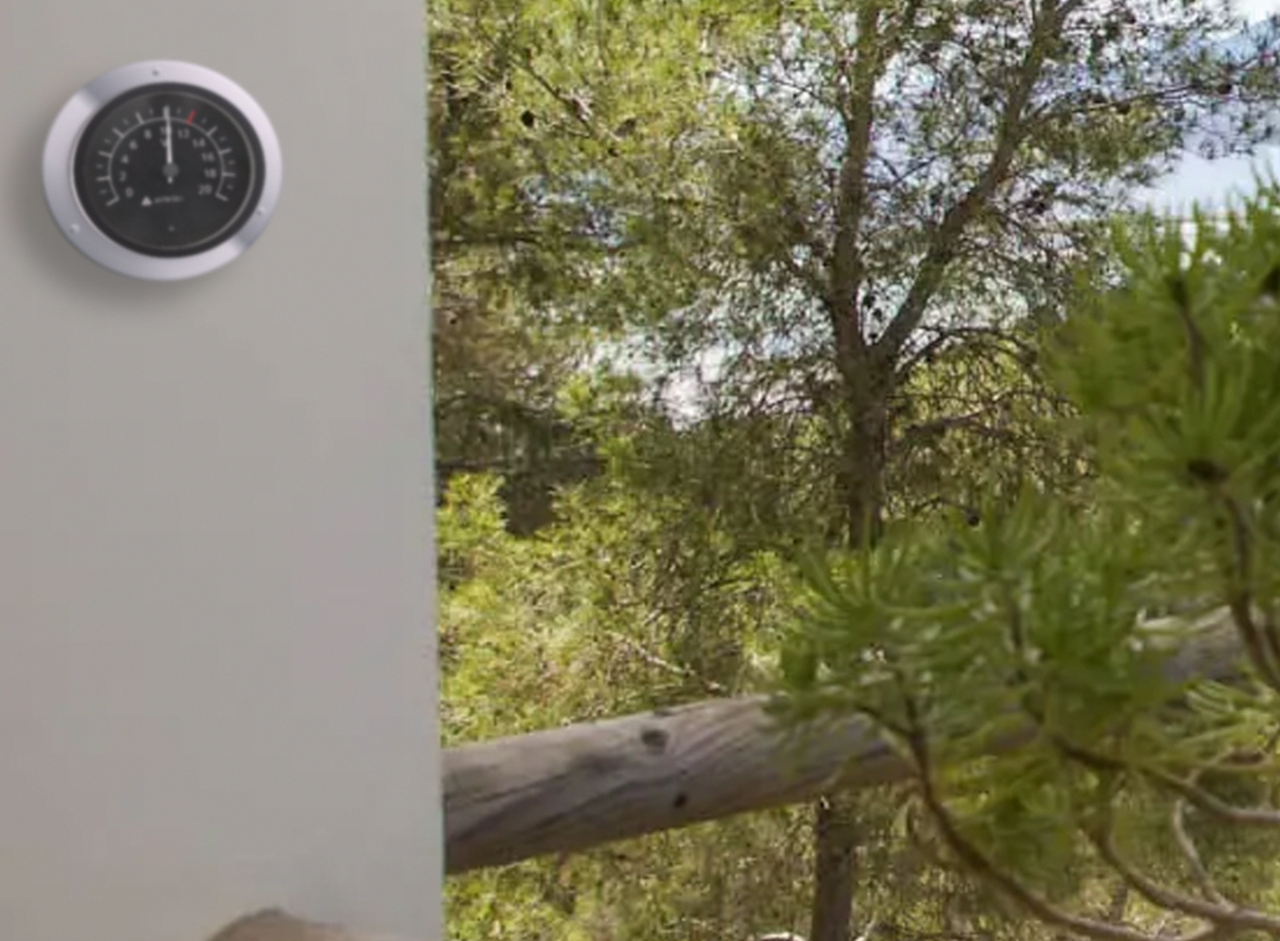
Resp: {"value": 10, "unit": "V"}
